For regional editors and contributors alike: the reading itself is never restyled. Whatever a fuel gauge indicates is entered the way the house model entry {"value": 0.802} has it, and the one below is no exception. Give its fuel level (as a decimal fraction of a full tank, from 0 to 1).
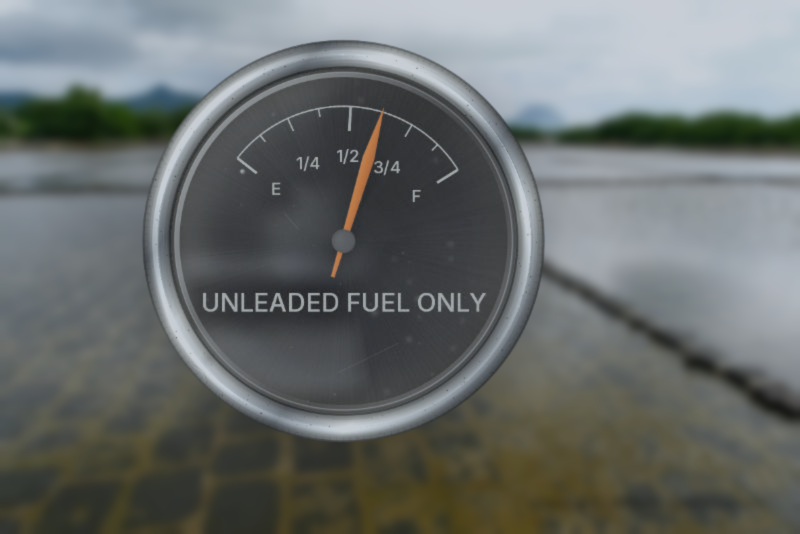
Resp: {"value": 0.625}
